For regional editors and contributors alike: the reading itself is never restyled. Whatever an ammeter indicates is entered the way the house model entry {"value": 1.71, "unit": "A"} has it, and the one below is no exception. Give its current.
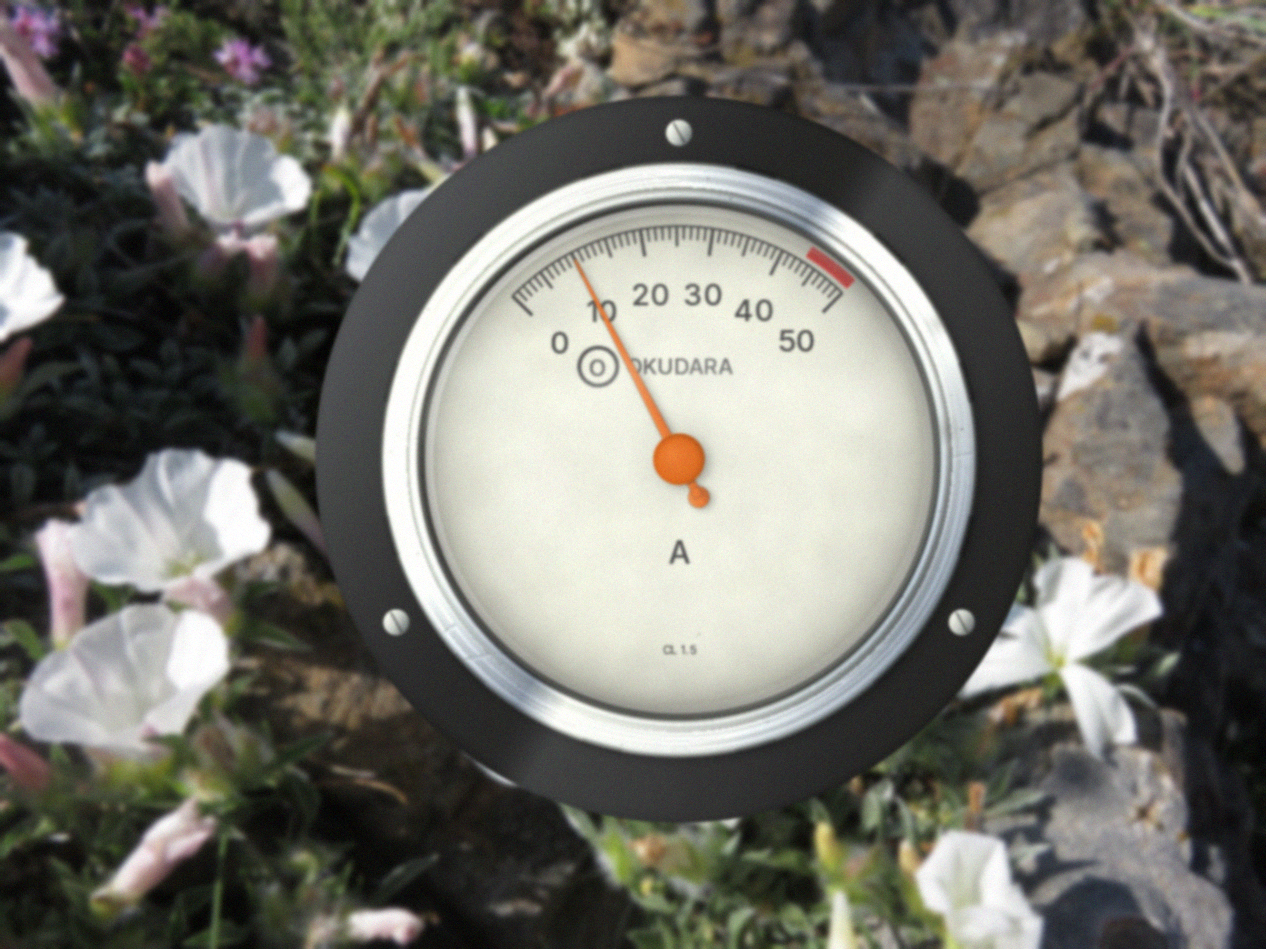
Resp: {"value": 10, "unit": "A"}
